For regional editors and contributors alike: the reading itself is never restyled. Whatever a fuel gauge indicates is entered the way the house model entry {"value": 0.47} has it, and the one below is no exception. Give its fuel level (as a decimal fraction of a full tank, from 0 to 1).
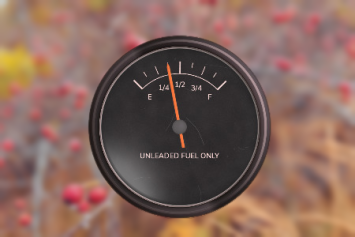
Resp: {"value": 0.375}
